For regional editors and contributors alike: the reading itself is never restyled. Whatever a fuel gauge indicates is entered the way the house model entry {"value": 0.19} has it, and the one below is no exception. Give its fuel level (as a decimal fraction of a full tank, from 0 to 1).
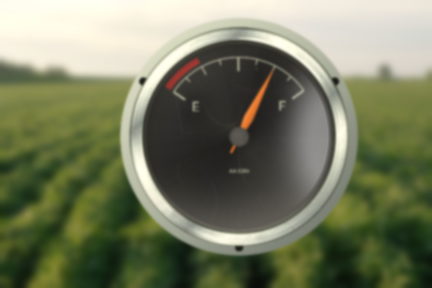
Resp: {"value": 0.75}
